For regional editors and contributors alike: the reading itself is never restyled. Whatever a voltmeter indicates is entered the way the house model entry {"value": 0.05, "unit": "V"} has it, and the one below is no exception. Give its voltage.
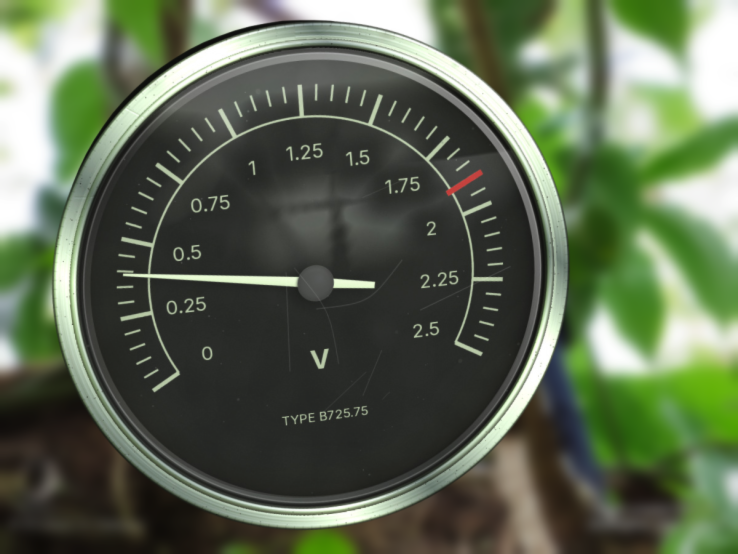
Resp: {"value": 0.4, "unit": "V"}
